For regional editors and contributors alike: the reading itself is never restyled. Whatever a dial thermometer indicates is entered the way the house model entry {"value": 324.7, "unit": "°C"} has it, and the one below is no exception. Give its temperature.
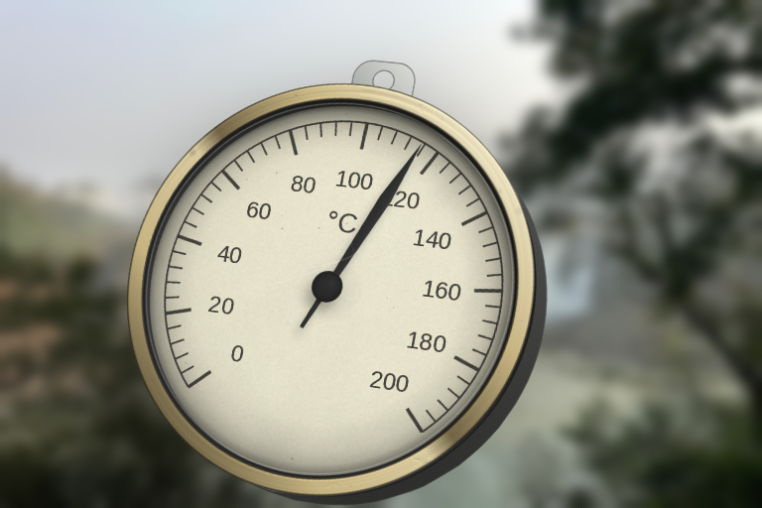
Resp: {"value": 116, "unit": "°C"}
